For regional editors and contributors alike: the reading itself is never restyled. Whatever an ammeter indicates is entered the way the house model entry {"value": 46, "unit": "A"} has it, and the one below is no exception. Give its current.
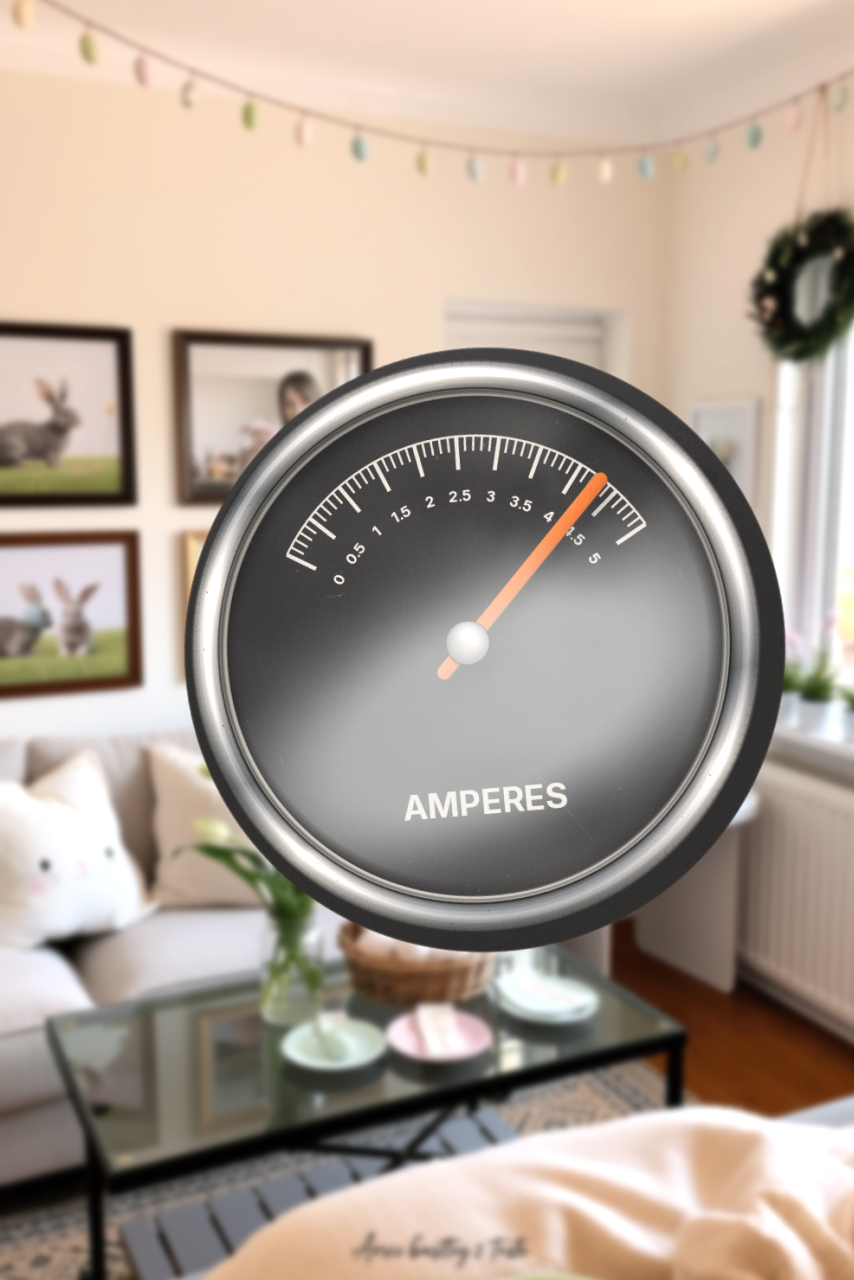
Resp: {"value": 4.3, "unit": "A"}
